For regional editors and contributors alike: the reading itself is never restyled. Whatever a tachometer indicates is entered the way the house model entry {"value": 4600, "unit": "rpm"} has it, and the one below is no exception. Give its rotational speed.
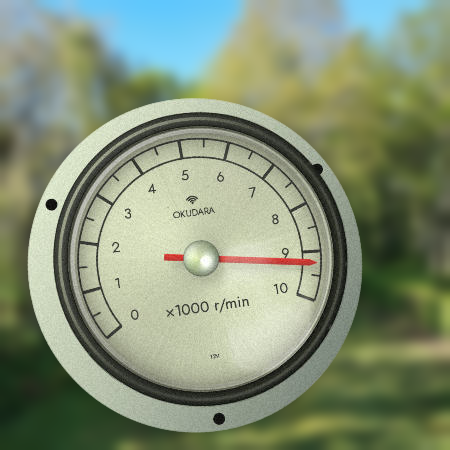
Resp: {"value": 9250, "unit": "rpm"}
